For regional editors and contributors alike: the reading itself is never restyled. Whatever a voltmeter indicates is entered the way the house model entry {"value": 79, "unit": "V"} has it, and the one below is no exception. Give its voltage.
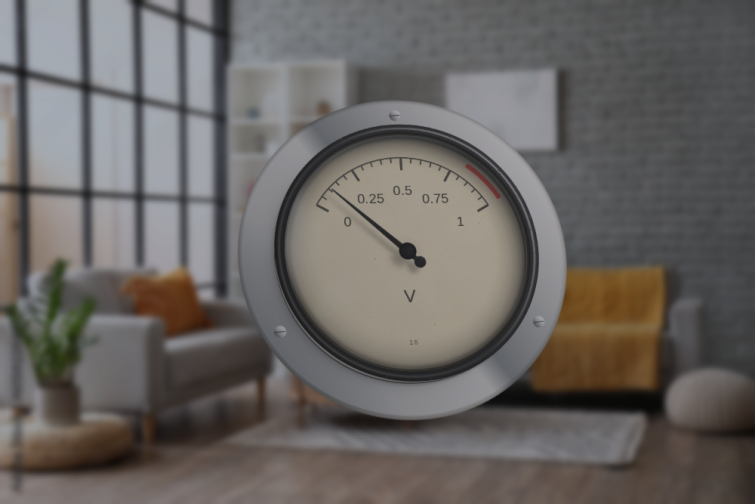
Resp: {"value": 0.1, "unit": "V"}
